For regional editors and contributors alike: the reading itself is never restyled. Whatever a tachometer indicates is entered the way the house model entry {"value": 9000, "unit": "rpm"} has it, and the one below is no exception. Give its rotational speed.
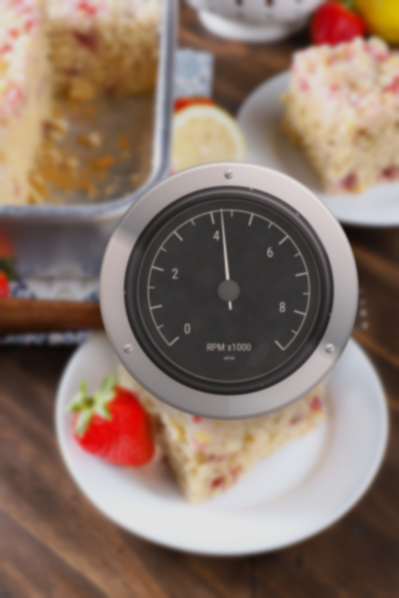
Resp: {"value": 4250, "unit": "rpm"}
